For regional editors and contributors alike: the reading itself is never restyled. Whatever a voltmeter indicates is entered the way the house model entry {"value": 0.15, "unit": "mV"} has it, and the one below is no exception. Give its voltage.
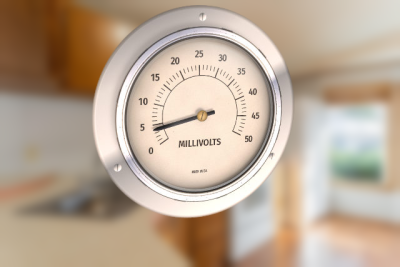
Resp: {"value": 4, "unit": "mV"}
